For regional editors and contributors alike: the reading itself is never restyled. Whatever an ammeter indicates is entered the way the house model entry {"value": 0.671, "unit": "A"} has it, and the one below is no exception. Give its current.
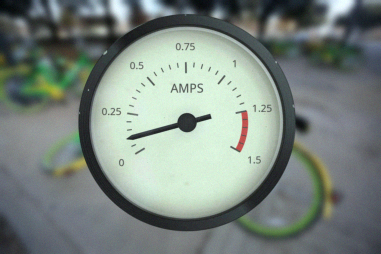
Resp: {"value": 0.1, "unit": "A"}
